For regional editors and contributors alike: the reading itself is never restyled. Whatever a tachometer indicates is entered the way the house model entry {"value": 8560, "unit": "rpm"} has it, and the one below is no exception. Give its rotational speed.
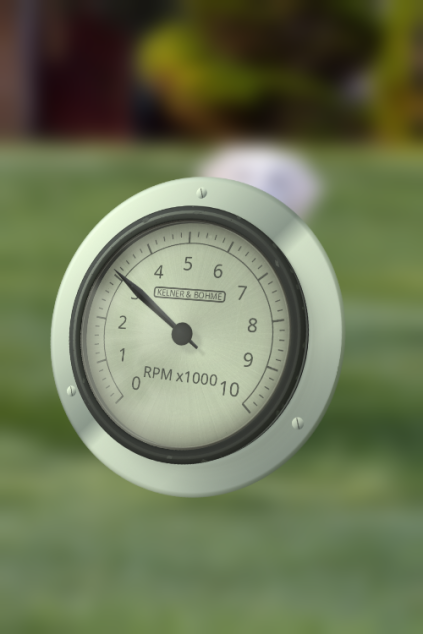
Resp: {"value": 3100, "unit": "rpm"}
